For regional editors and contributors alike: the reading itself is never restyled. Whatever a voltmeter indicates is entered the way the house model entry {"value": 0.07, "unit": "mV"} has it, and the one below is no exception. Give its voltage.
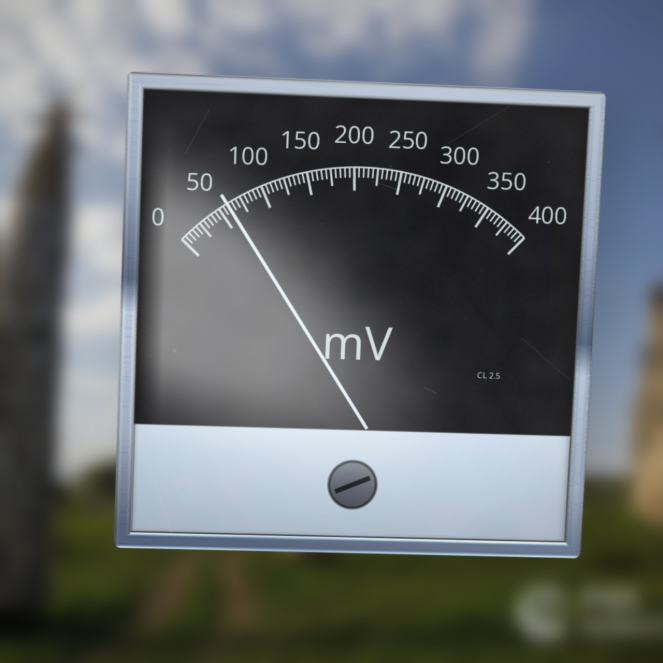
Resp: {"value": 60, "unit": "mV"}
